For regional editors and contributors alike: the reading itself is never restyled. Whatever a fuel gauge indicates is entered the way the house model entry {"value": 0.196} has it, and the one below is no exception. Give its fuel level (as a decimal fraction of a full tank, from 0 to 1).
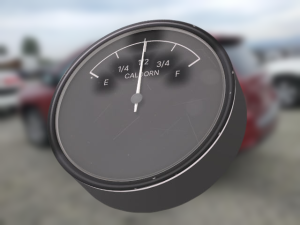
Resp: {"value": 0.5}
